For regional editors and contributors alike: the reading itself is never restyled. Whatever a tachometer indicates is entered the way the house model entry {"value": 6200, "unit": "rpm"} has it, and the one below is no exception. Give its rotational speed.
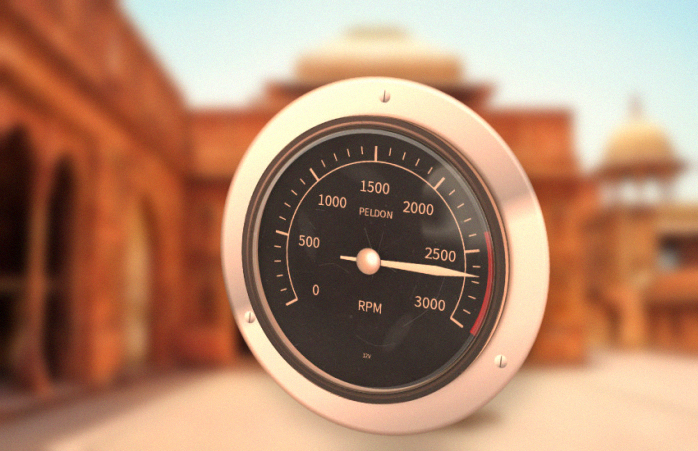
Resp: {"value": 2650, "unit": "rpm"}
